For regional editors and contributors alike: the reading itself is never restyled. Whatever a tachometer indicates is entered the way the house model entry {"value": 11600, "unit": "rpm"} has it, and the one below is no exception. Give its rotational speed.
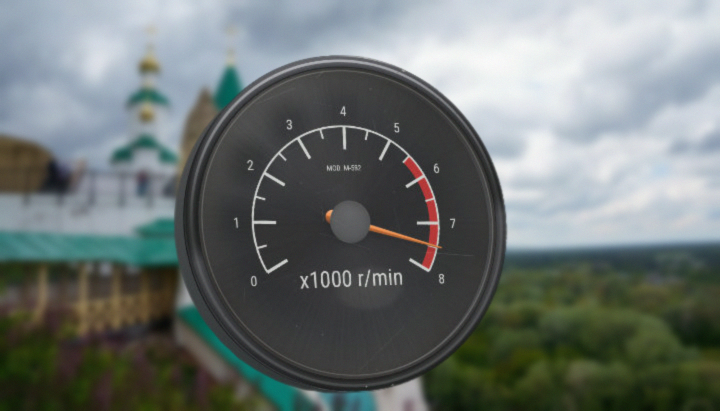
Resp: {"value": 7500, "unit": "rpm"}
